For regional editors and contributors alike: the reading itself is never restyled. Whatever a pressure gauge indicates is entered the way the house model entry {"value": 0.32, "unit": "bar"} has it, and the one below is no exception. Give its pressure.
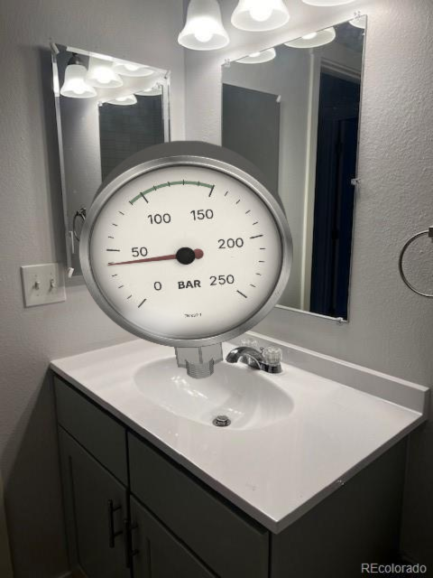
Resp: {"value": 40, "unit": "bar"}
